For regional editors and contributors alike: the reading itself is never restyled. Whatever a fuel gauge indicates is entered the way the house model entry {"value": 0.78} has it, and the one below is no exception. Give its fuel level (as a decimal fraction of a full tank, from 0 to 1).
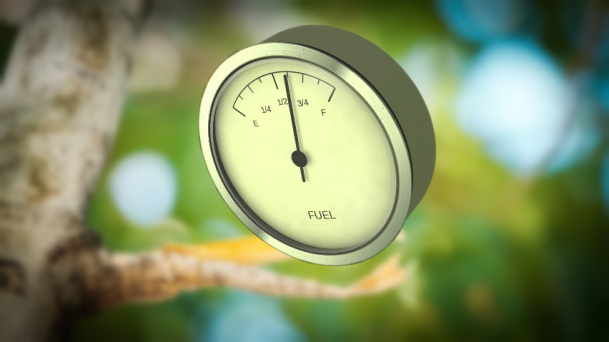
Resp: {"value": 0.625}
